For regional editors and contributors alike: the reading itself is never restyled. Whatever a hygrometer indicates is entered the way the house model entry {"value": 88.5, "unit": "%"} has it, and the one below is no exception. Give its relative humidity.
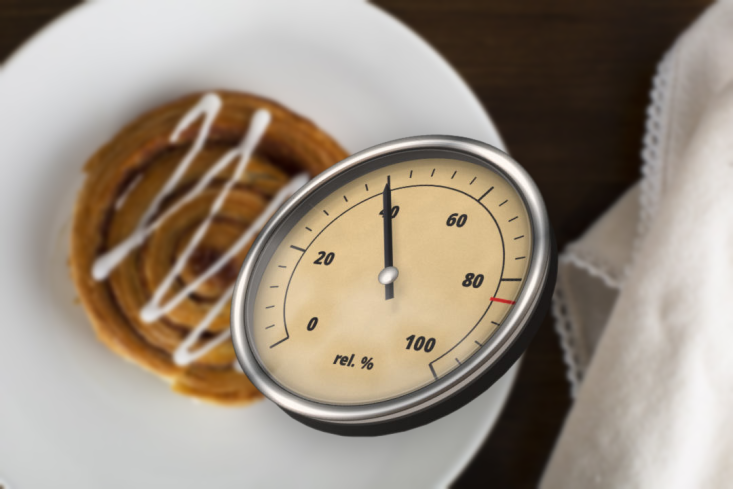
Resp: {"value": 40, "unit": "%"}
